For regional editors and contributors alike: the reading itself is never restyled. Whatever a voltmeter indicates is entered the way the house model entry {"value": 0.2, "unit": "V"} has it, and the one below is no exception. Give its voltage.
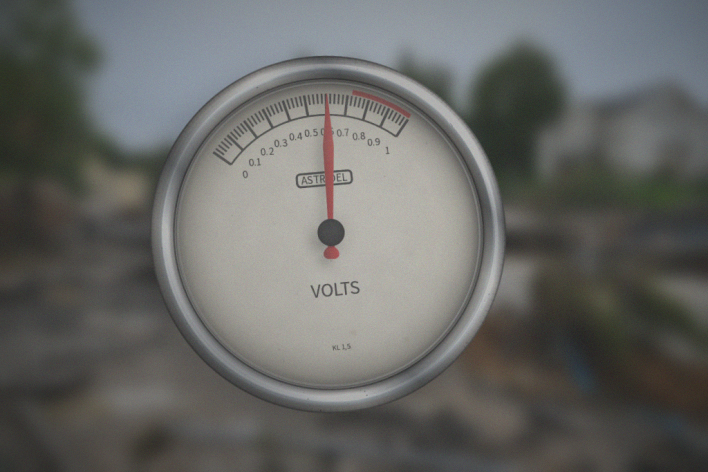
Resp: {"value": 0.6, "unit": "V"}
